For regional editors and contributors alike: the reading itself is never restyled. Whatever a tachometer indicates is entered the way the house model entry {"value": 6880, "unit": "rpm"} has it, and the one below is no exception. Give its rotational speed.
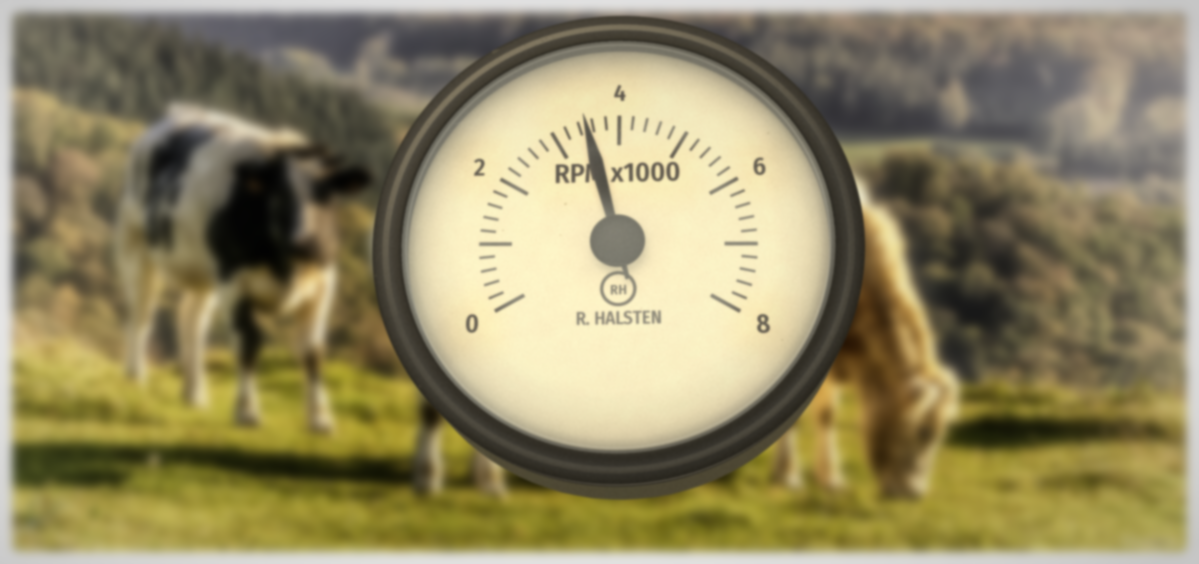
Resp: {"value": 3500, "unit": "rpm"}
